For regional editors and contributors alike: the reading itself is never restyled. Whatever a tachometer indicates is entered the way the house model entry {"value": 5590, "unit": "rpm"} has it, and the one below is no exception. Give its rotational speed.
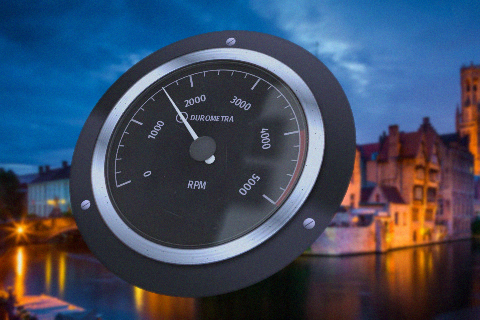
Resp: {"value": 1600, "unit": "rpm"}
